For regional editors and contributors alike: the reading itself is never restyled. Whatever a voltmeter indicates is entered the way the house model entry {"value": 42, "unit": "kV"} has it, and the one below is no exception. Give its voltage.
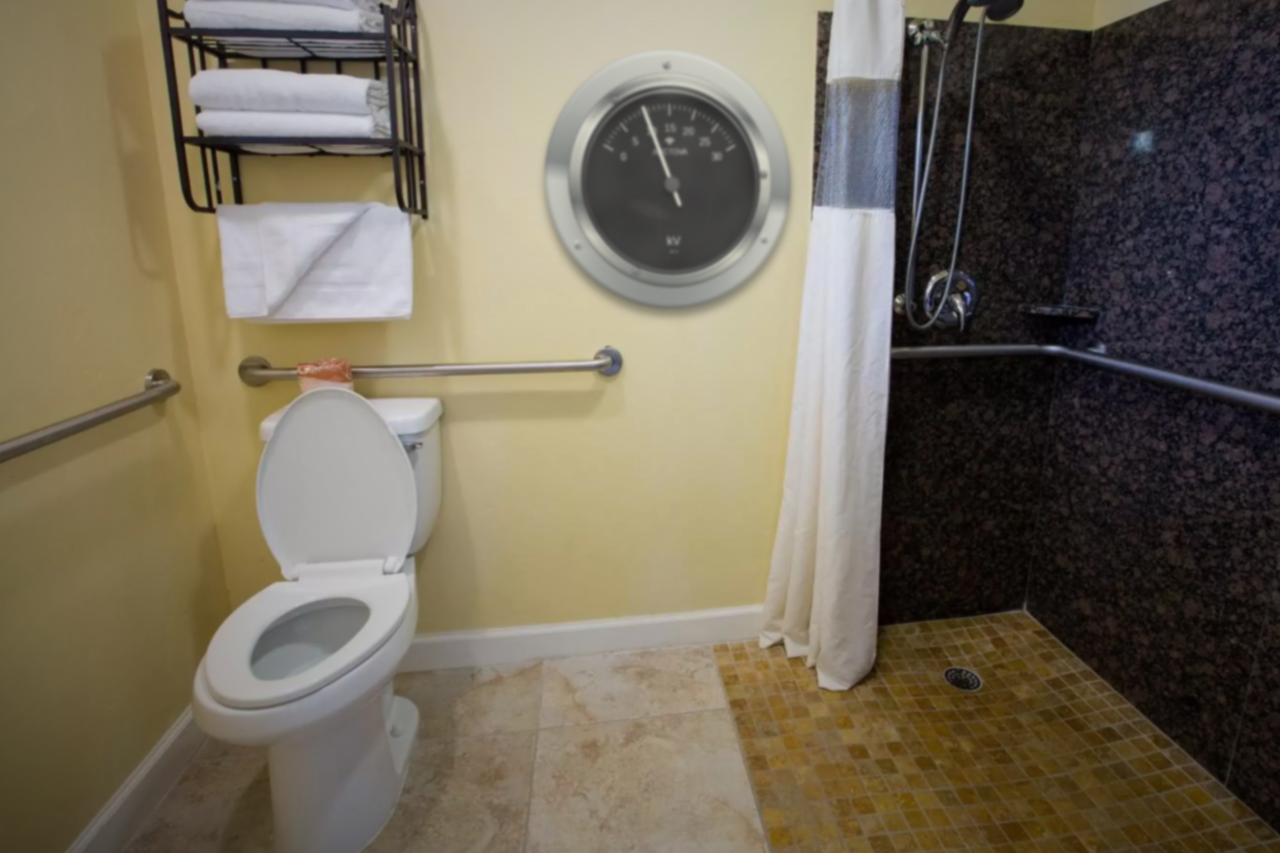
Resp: {"value": 10, "unit": "kV"}
